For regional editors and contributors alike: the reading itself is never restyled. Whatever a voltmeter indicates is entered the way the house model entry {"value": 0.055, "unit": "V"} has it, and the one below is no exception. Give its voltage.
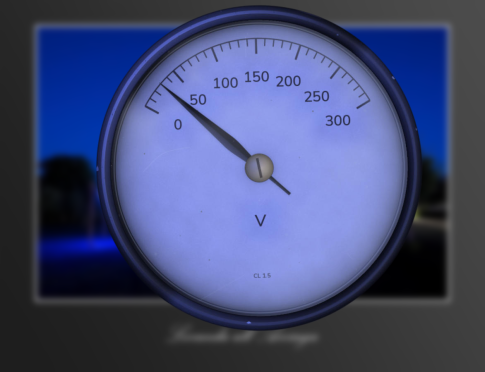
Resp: {"value": 30, "unit": "V"}
